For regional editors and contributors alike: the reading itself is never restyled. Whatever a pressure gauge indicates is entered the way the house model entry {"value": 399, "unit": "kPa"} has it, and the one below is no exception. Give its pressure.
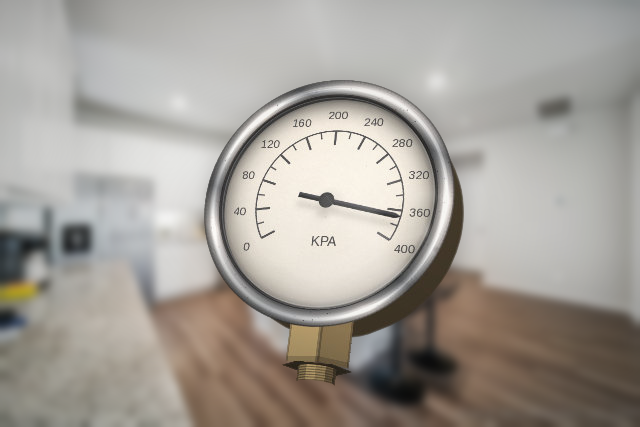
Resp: {"value": 370, "unit": "kPa"}
